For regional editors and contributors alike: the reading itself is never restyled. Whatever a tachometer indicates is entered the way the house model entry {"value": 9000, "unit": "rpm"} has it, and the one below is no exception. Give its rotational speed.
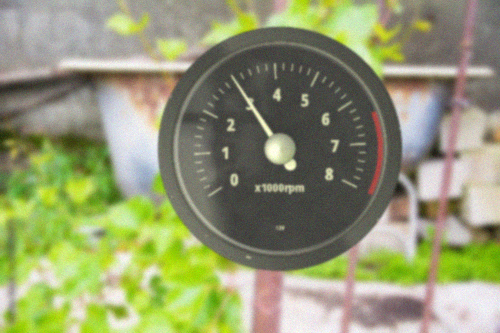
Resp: {"value": 3000, "unit": "rpm"}
